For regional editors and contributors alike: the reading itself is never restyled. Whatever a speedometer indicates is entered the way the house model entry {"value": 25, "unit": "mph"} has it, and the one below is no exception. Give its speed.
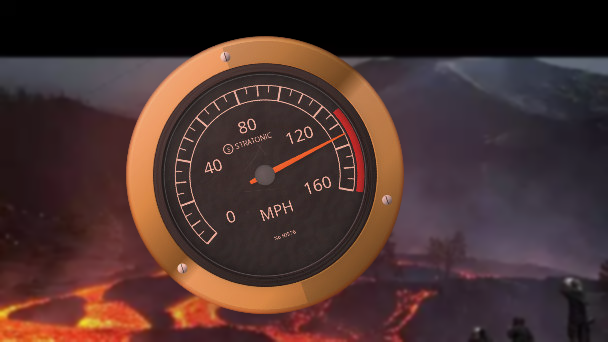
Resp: {"value": 135, "unit": "mph"}
